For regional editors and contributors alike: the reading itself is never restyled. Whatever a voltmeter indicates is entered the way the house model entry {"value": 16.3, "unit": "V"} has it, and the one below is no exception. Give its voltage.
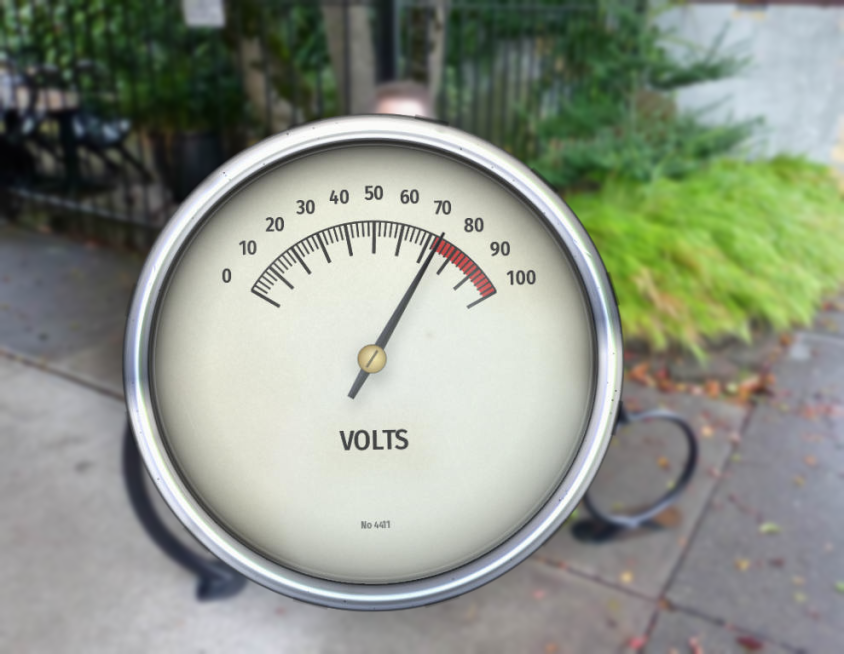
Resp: {"value": 74, "unit": "V"}
